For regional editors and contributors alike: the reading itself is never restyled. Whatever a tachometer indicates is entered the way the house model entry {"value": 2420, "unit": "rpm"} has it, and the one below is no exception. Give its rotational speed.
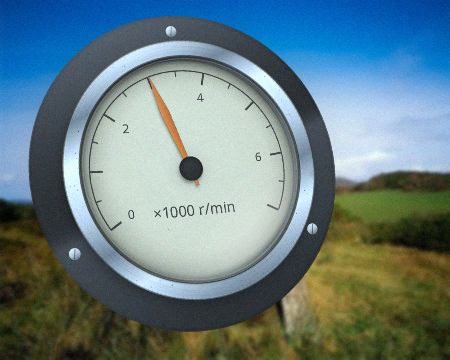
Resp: {"value": 3000, "unit": "rpm"}
